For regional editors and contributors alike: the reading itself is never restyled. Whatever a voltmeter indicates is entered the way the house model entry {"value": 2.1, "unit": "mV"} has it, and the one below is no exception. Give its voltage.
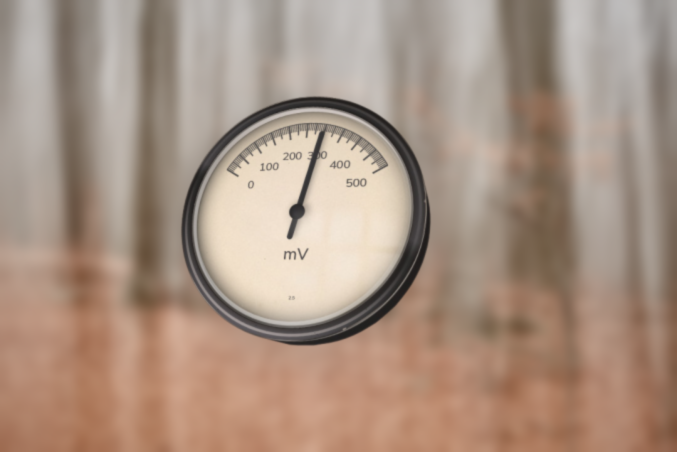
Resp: {"value": 300, "unit": "mV"}
